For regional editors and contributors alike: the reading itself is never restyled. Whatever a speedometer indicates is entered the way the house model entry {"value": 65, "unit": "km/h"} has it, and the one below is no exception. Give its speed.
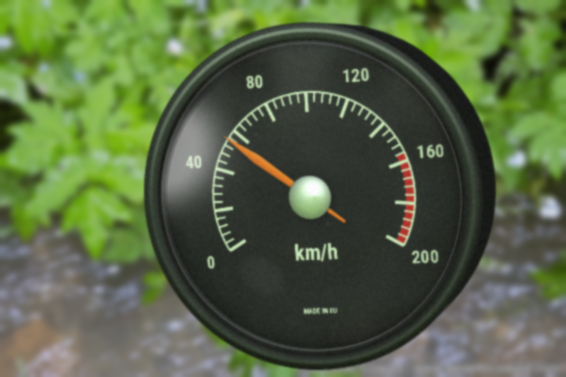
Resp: {"value": 56, "unit": "km/h"}
